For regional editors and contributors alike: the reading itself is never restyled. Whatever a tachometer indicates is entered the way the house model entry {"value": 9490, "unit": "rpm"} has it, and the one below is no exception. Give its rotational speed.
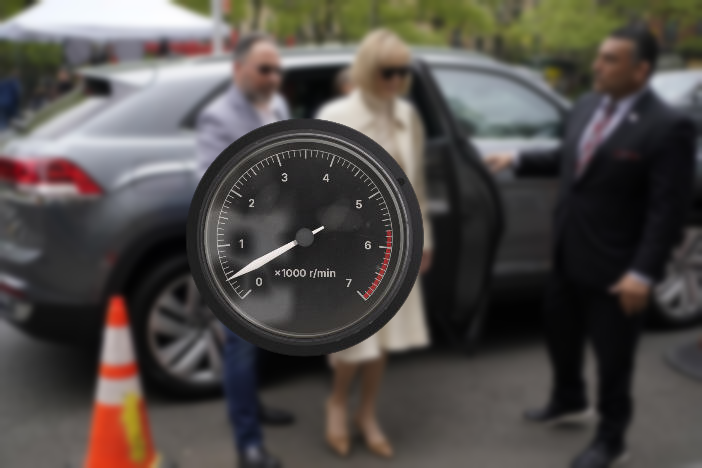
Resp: {"value": 400, "unit": "rpm"}
